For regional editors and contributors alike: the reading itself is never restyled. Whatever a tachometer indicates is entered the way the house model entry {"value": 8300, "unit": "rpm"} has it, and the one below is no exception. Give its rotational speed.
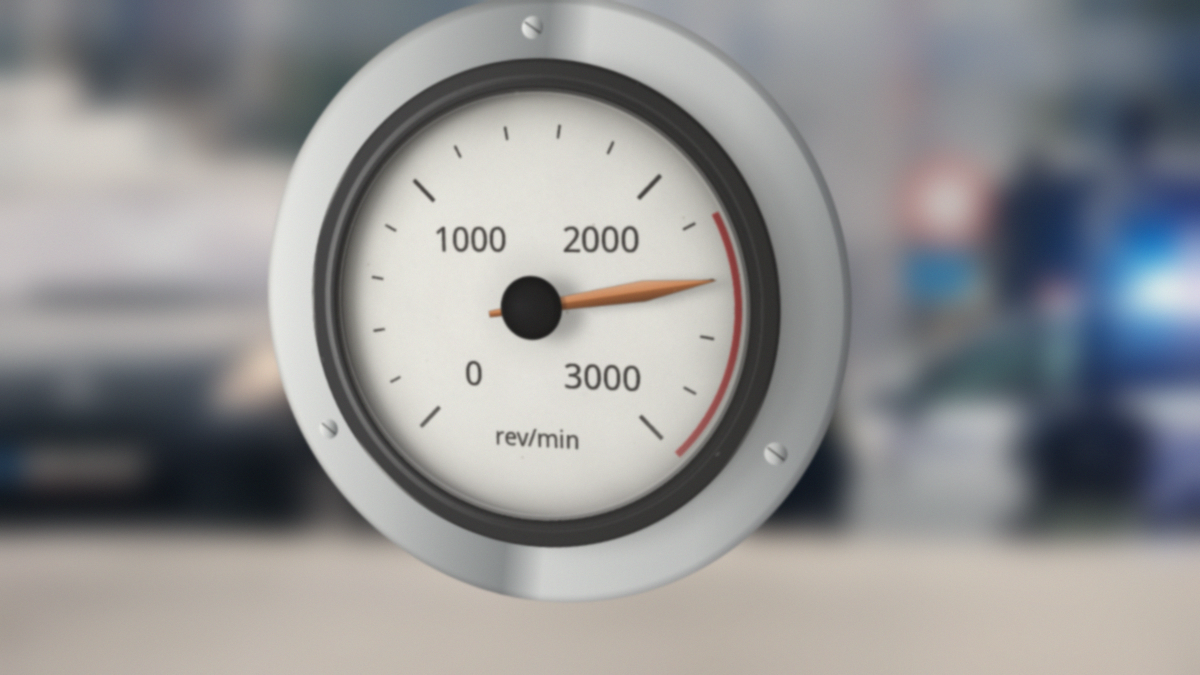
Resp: {"value": 2400, "unit": "rpm"}
